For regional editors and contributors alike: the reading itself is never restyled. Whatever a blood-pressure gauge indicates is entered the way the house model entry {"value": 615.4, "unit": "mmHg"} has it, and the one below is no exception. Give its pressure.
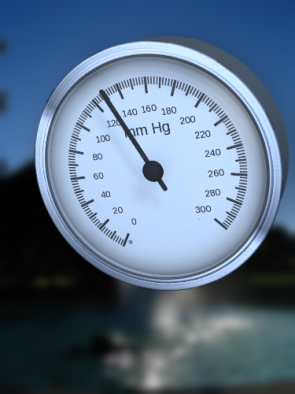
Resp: {"value": 130, "unit": "mmHg"}
